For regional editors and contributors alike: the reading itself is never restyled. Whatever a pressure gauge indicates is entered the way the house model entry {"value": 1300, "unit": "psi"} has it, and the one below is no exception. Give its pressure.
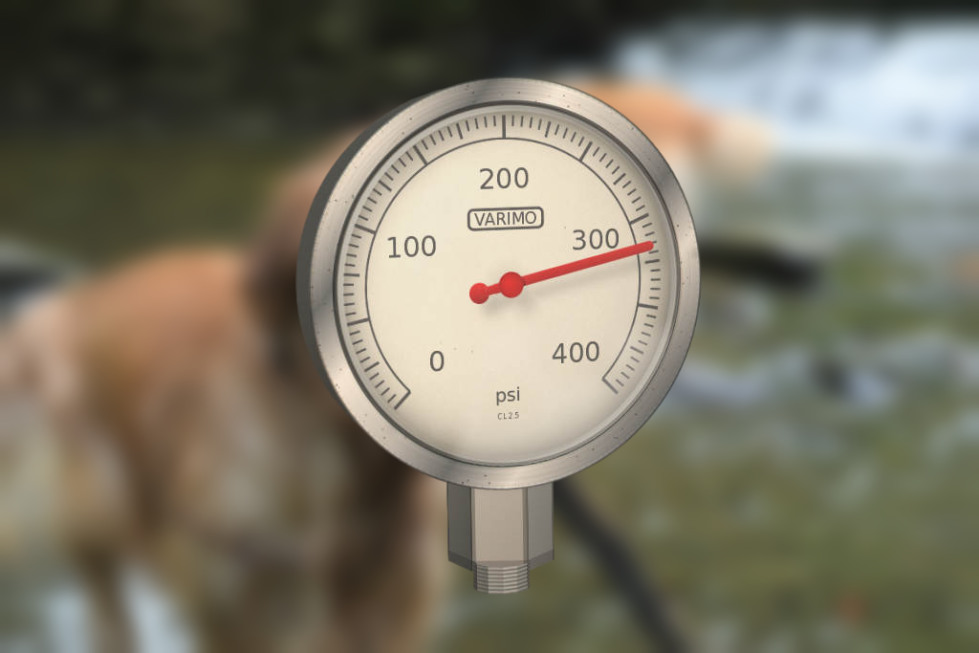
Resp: {"value": 315, "unit": "psi"}
